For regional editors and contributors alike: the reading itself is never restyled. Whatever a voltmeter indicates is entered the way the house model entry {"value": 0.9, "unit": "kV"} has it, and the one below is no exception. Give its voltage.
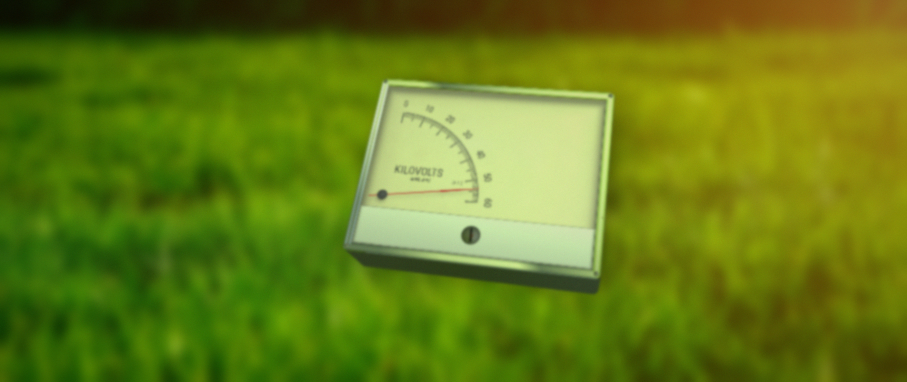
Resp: {"value": 55, "unit": "kV"}
